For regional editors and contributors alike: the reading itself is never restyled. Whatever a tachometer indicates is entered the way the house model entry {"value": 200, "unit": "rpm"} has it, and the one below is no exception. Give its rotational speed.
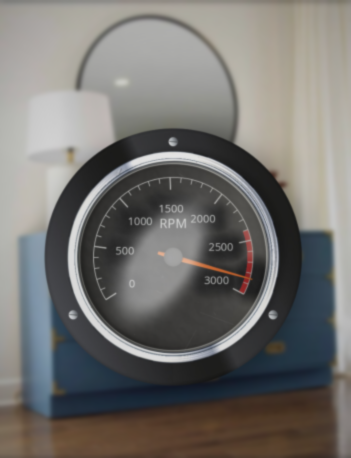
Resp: {"value": 2850, "unit": "rpm"}
